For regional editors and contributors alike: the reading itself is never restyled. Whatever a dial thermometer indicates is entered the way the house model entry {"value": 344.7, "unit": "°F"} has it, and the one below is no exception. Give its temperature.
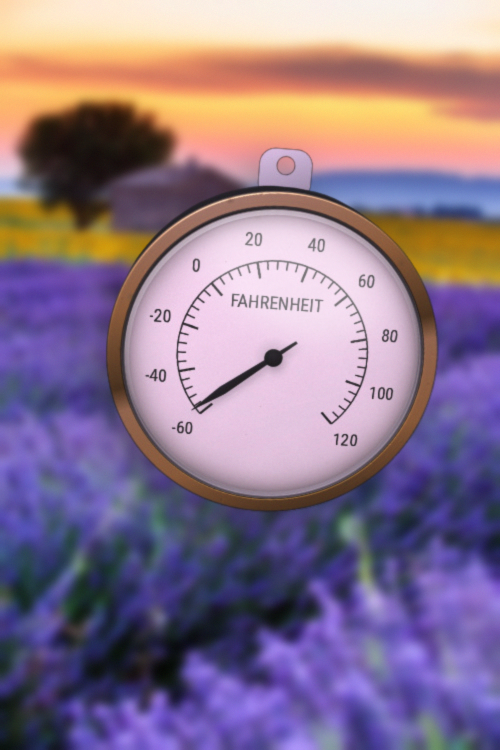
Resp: {"value": -56, "unit": "°F"}
